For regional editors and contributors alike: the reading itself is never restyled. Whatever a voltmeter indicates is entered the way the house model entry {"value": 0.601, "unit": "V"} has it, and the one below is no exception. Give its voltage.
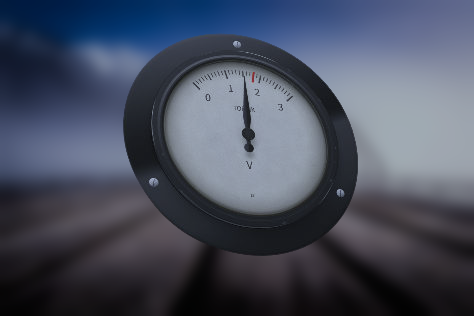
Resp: {"value": 1.5, "unit": "V"}
